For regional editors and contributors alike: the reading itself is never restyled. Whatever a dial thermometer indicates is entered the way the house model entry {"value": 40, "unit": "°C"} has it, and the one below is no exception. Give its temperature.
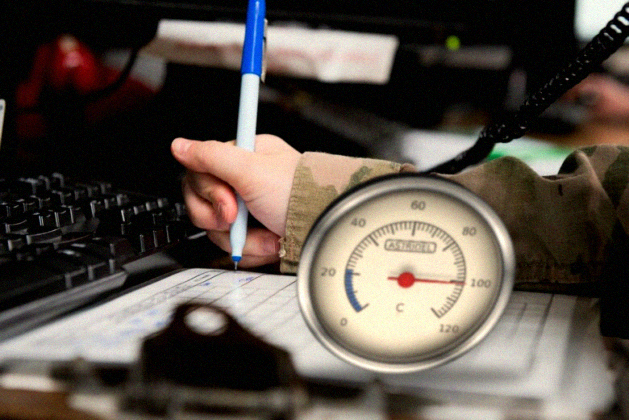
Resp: {"value": 100, "unit": "°C"}
